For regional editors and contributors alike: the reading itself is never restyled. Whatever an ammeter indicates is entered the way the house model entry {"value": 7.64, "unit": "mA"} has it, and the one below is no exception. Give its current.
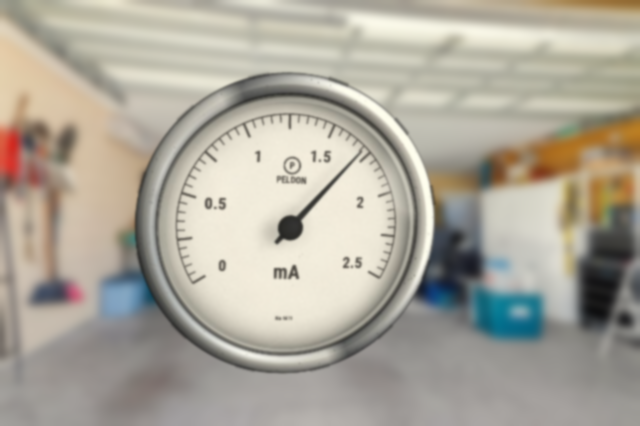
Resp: {"value": 1.7, "unit": "mA"}
